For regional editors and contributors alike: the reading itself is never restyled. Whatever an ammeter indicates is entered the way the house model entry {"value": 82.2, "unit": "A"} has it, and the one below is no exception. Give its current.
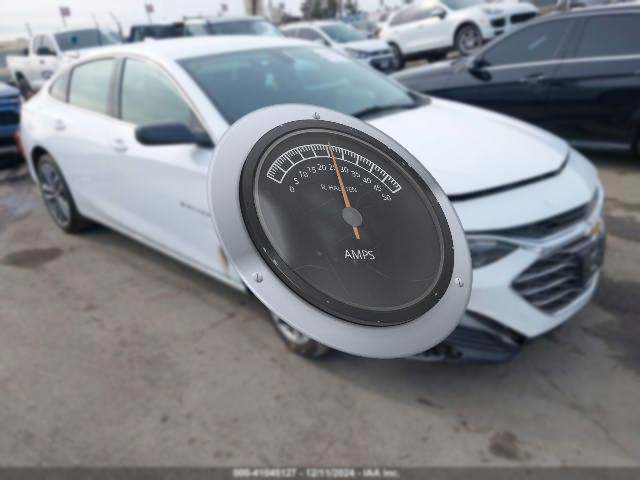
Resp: {"value": 25, "unit": "A"}
